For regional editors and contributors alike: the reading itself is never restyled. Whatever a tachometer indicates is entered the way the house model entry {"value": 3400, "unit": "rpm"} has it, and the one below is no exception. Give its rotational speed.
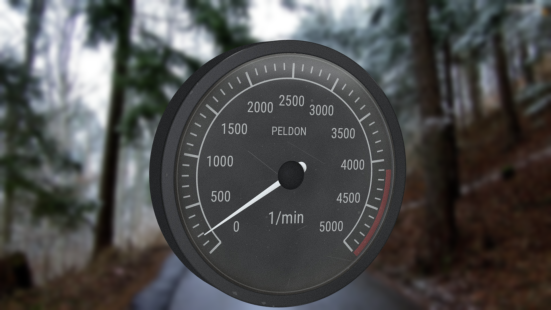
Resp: {"value": 200, "unit": "rpm"}
